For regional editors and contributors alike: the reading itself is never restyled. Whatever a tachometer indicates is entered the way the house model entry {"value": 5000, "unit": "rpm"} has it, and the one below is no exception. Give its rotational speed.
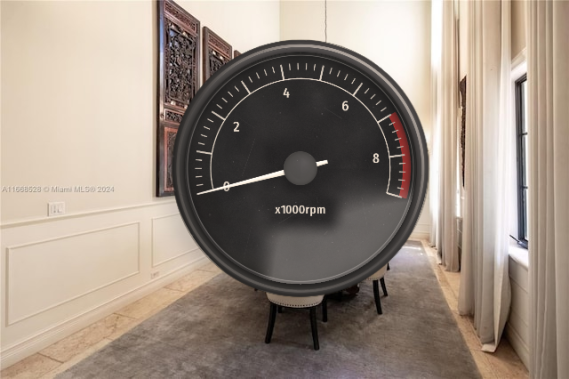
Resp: {"value": 0, "unit": "rpm"}
